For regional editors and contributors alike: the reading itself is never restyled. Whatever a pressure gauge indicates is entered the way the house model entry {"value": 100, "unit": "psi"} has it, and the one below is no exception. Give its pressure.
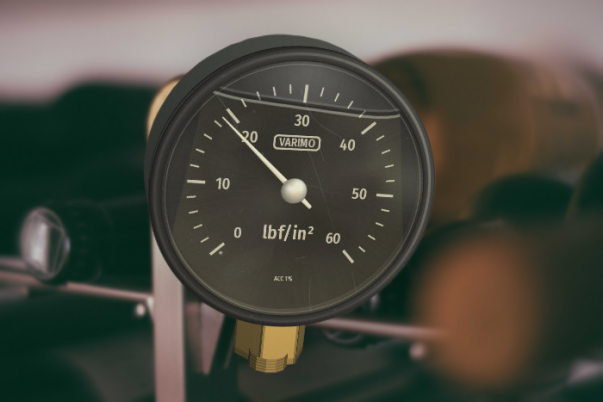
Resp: {"value": 19, "unit": "psi"}
